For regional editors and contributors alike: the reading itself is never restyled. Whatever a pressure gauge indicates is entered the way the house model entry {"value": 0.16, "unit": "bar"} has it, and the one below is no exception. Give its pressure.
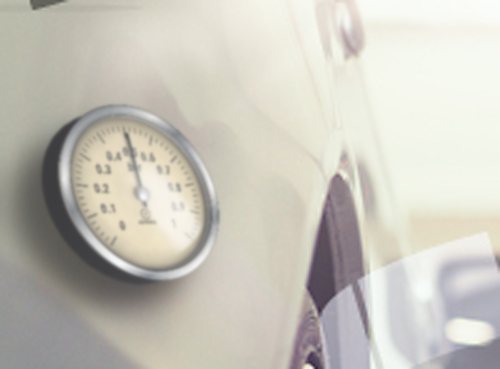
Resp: {"value": 0.5, "unit": "bar"}
